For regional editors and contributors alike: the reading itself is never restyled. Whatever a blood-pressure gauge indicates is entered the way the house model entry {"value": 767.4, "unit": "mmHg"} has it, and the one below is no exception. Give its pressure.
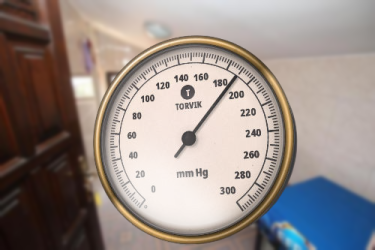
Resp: {"value": 190, "unit": "mmHg"}
